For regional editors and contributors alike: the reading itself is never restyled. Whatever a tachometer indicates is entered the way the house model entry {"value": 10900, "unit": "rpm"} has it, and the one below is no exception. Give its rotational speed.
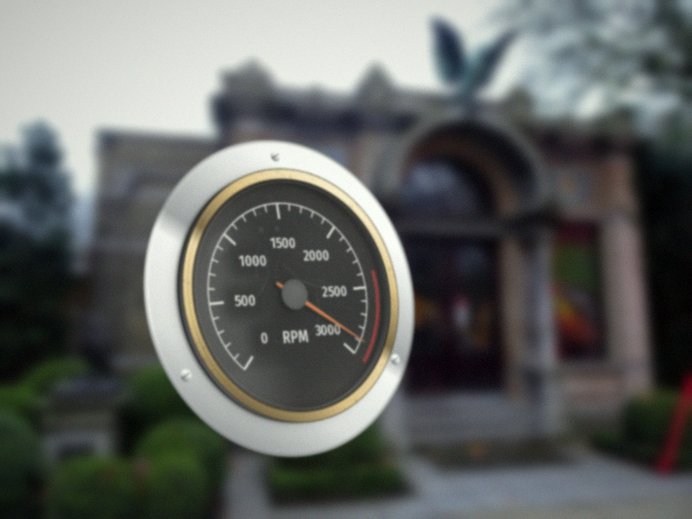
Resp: {"value": 2900, "unit": "rpm"}
